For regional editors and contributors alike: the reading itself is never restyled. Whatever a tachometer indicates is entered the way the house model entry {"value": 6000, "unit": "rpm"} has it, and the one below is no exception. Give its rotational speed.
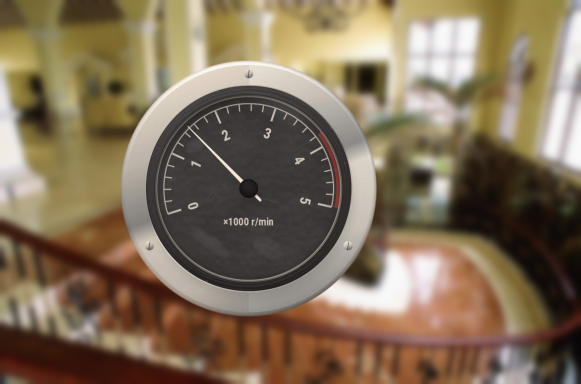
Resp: {"value": 1500, "unit": "rpm"}
